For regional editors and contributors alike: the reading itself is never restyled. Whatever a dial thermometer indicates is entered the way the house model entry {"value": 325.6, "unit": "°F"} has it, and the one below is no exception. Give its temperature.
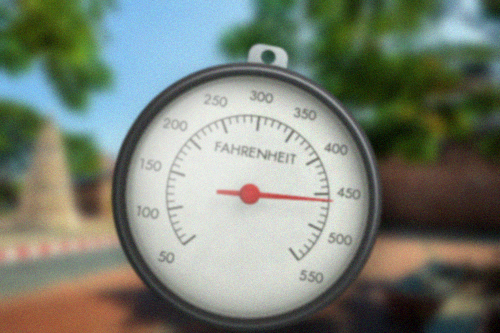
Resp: {"value": 460, "unit": "°F"}
